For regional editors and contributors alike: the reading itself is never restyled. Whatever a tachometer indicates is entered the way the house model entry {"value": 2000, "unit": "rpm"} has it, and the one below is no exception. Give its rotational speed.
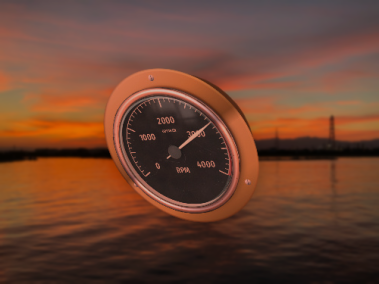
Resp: {"value": 3000, "unit": "rpm"}
